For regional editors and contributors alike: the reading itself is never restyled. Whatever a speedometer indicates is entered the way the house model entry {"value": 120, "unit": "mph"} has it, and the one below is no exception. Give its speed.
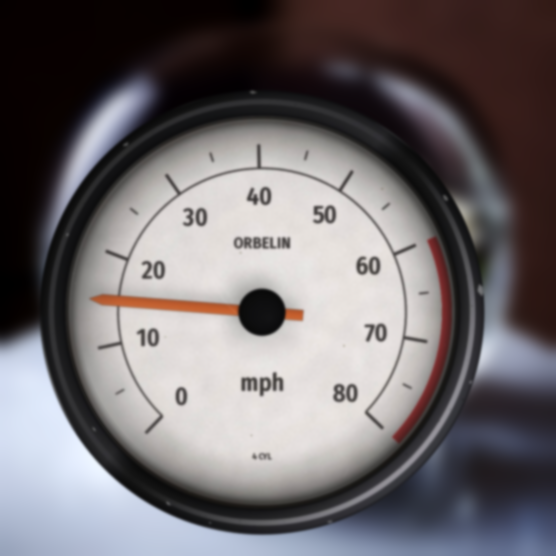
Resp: {"value": 15, "unit": "mph"}
